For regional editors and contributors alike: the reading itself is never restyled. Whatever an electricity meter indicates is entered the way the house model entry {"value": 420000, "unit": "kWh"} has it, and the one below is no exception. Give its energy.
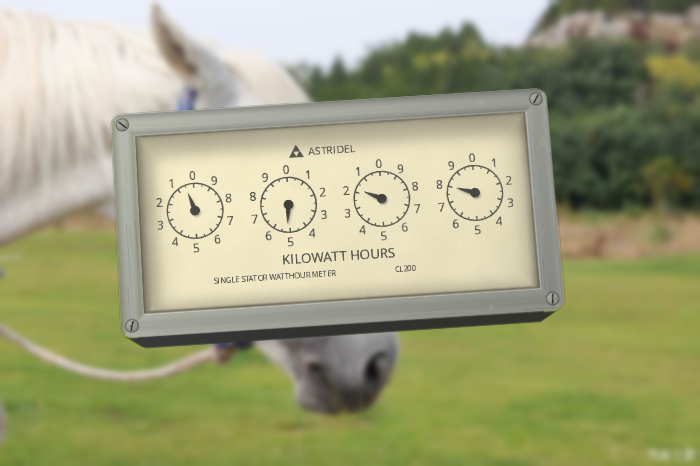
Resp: {"value": 518, "unit": "kWh"}
